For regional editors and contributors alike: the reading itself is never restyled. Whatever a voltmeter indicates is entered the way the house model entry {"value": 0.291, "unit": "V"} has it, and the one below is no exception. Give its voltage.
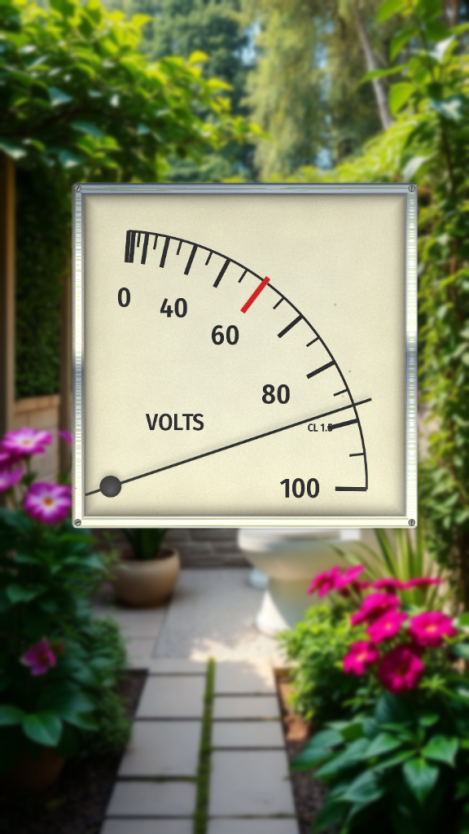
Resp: {"value": 87.5, "unit": "V"}
